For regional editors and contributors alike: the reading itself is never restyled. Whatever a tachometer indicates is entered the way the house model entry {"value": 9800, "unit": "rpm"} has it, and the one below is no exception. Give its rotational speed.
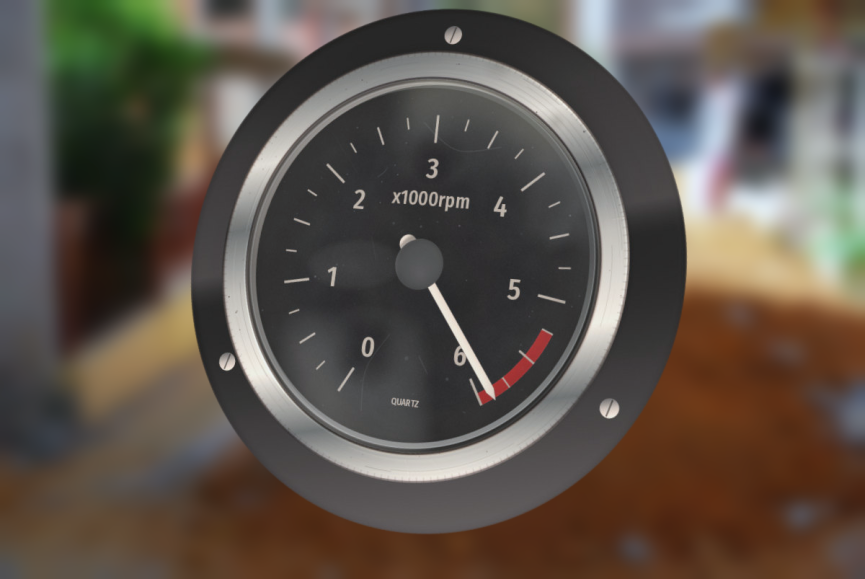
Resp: {"value": 5875, "unit": "rpm"}
